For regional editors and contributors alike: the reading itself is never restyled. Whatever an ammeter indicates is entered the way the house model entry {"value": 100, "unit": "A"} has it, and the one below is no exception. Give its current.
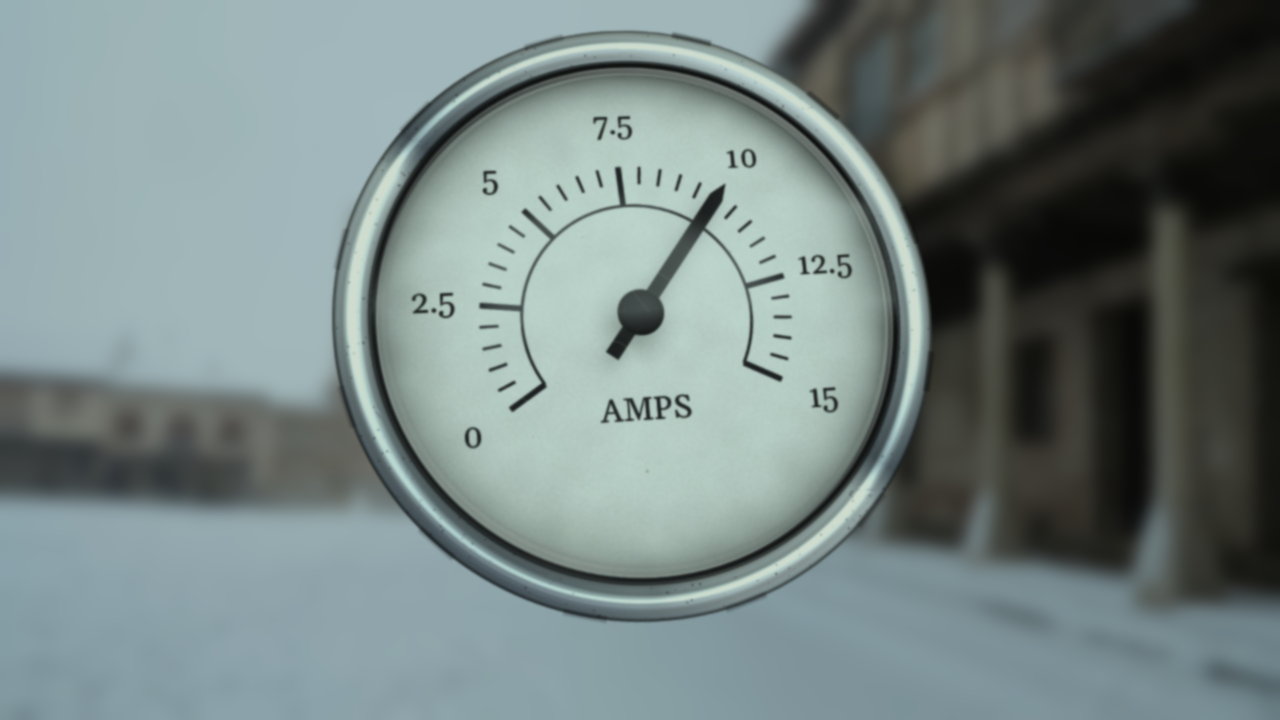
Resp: {"value": 10, "unit": "A"}
